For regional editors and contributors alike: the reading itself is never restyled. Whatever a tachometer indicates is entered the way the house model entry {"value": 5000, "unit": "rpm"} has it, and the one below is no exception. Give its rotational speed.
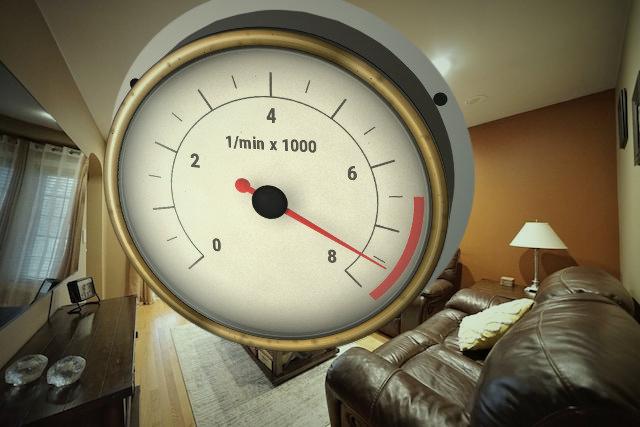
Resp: {"value": 7500, "unit": "rpm"}
